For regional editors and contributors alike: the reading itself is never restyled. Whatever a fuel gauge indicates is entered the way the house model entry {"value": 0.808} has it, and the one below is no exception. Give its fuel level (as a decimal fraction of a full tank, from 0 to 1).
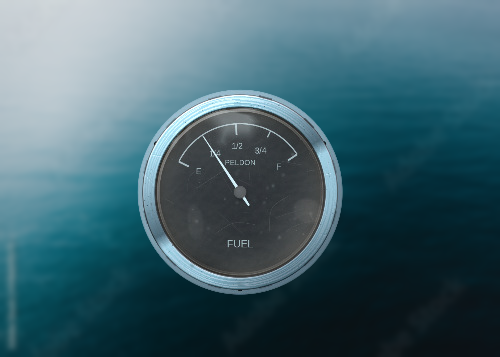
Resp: {"value": 0.25}
